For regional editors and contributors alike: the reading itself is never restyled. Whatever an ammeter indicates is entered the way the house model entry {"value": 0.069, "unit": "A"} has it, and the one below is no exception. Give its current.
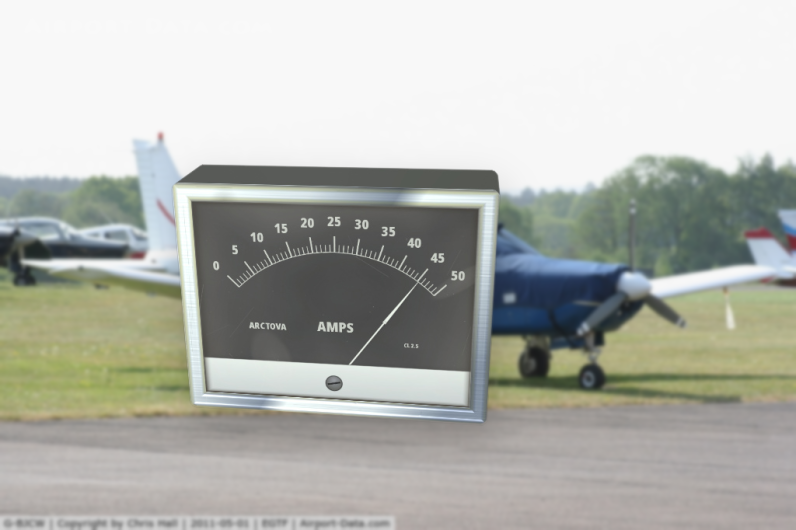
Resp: {"value": 45, "unit": "A"}
